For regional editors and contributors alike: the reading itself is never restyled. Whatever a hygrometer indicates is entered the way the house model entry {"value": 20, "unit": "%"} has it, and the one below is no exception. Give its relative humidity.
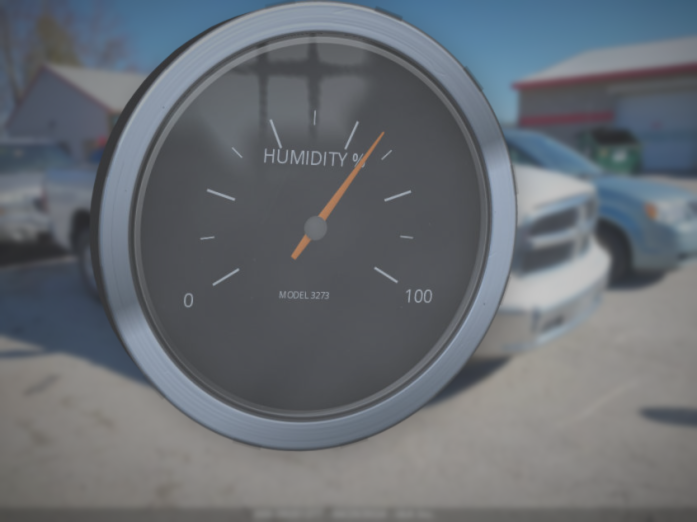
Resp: {"value": 65, "unit": "%"}
